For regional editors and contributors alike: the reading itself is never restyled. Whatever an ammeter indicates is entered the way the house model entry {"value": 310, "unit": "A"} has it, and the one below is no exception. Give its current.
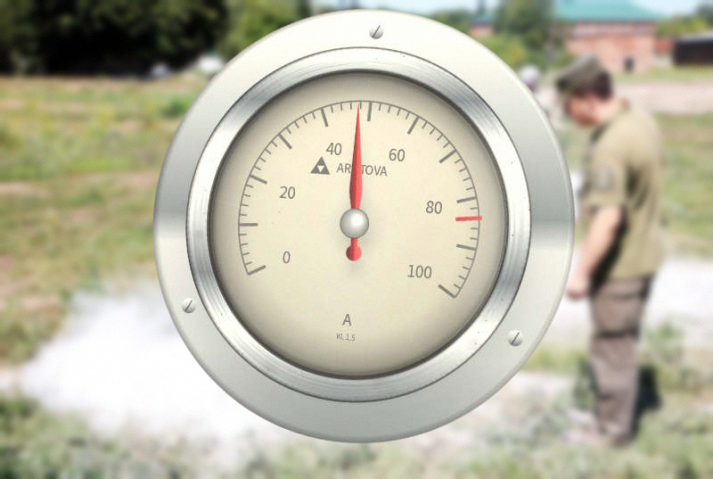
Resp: {"value": 48, "unit": "A"}
